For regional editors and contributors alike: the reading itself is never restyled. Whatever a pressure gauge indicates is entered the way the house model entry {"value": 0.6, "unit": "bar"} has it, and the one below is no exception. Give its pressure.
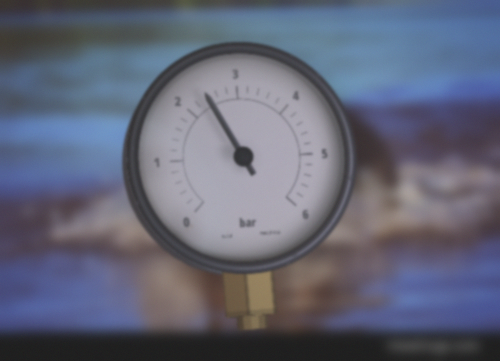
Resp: {"value": 2.4, "unit": "bar"}
